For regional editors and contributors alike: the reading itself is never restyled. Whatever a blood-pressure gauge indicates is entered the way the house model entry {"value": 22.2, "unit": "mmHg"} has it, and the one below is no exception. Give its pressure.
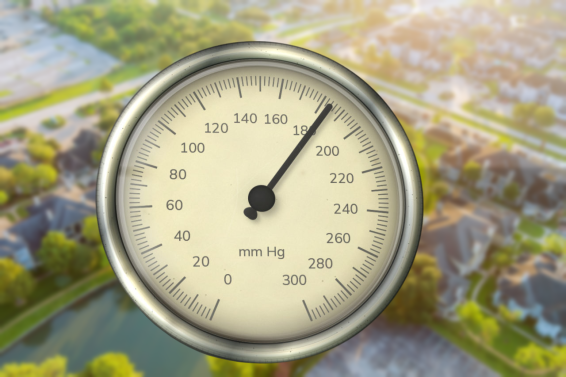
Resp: {"value": 184, "unit": "mmHg"}
